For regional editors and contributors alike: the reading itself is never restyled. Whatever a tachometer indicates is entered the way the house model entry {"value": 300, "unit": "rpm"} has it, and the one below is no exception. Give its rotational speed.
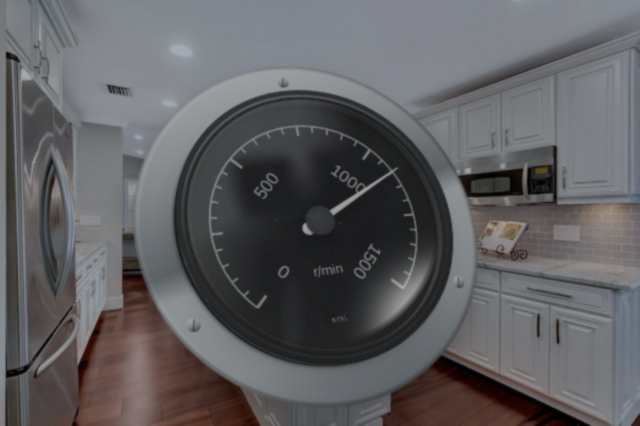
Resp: {"value": 1100, "unit": "rpm"}
